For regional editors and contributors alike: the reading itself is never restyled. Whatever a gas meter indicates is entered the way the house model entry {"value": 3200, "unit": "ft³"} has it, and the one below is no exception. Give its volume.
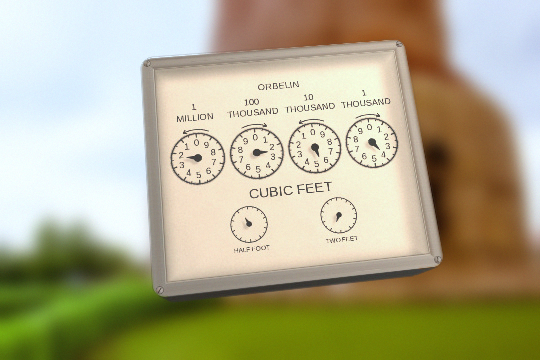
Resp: {"value": 225400, "unit": "ft³"}
